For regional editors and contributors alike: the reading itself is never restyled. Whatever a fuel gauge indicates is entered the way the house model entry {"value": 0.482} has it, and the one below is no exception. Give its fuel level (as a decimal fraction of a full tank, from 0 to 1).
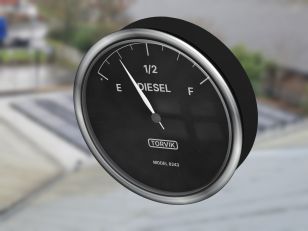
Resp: {"value": 0.25}
